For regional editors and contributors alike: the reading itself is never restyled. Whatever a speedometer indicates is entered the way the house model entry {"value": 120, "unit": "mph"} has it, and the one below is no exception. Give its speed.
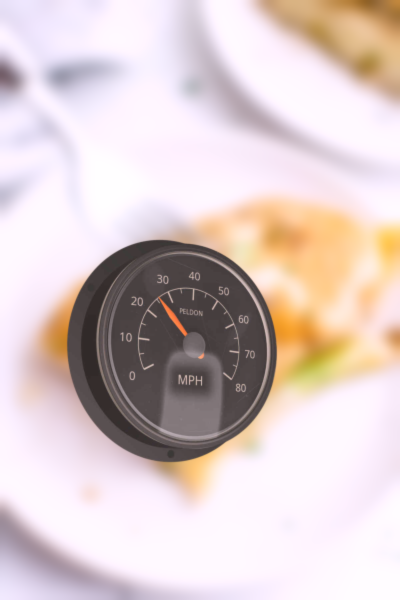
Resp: {"value": 25, "unit": "mph"}
